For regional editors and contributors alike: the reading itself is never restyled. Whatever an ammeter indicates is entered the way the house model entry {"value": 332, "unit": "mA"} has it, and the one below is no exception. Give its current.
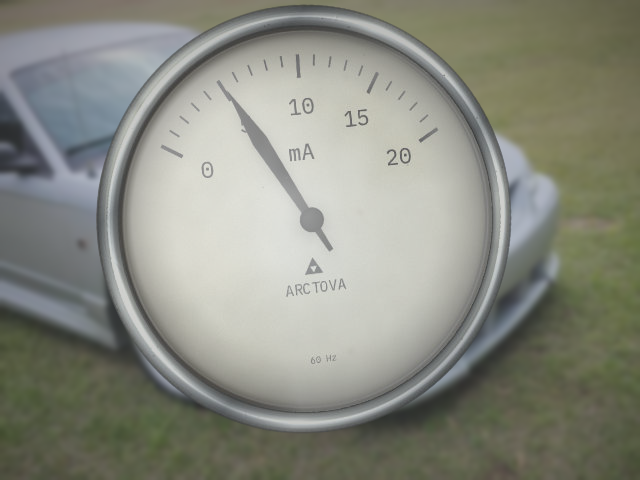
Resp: {"value": 5, "unit": "mA"}
